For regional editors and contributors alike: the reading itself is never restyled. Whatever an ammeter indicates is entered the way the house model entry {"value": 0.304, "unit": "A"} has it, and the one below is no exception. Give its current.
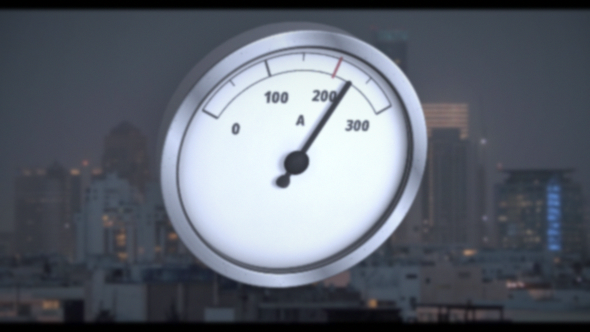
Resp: {"value": 225, "unit": "A"}
